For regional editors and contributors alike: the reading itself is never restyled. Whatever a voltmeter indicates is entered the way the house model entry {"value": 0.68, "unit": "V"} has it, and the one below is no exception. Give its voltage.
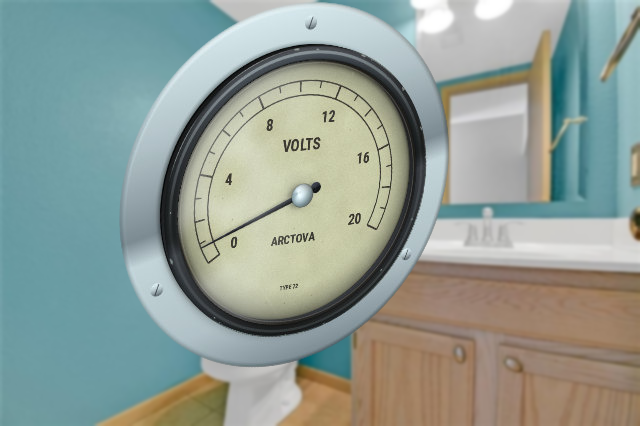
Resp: {"value": 1, "unit": "V"}
